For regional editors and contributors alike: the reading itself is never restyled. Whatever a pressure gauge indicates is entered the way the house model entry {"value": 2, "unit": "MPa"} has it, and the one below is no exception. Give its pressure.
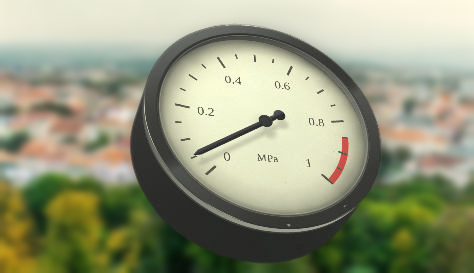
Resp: {"value": 0.05, "unit": "MPa"}
